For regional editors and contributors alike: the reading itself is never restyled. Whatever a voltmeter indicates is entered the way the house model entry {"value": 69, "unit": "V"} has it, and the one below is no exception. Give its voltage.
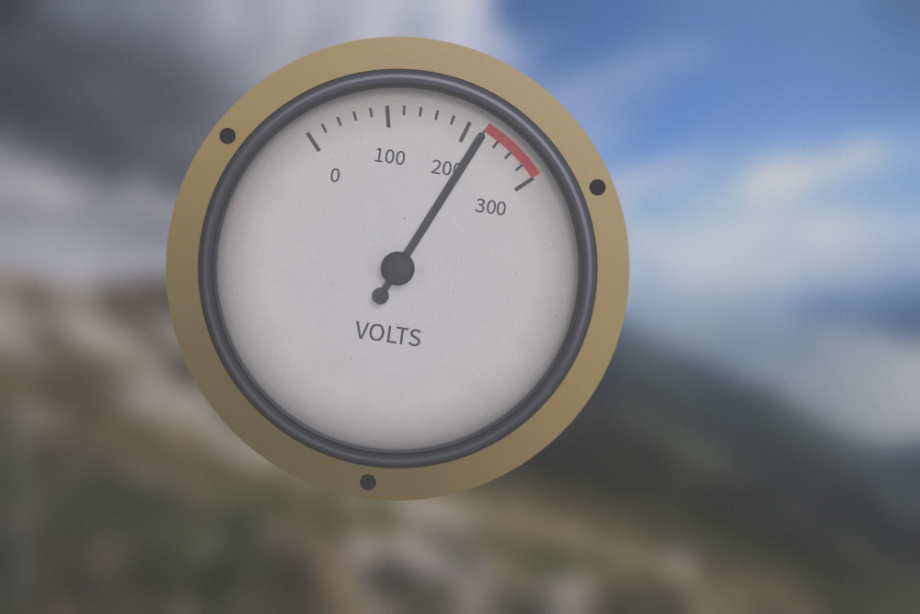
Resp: {"value": 220, "unit": "V"}
